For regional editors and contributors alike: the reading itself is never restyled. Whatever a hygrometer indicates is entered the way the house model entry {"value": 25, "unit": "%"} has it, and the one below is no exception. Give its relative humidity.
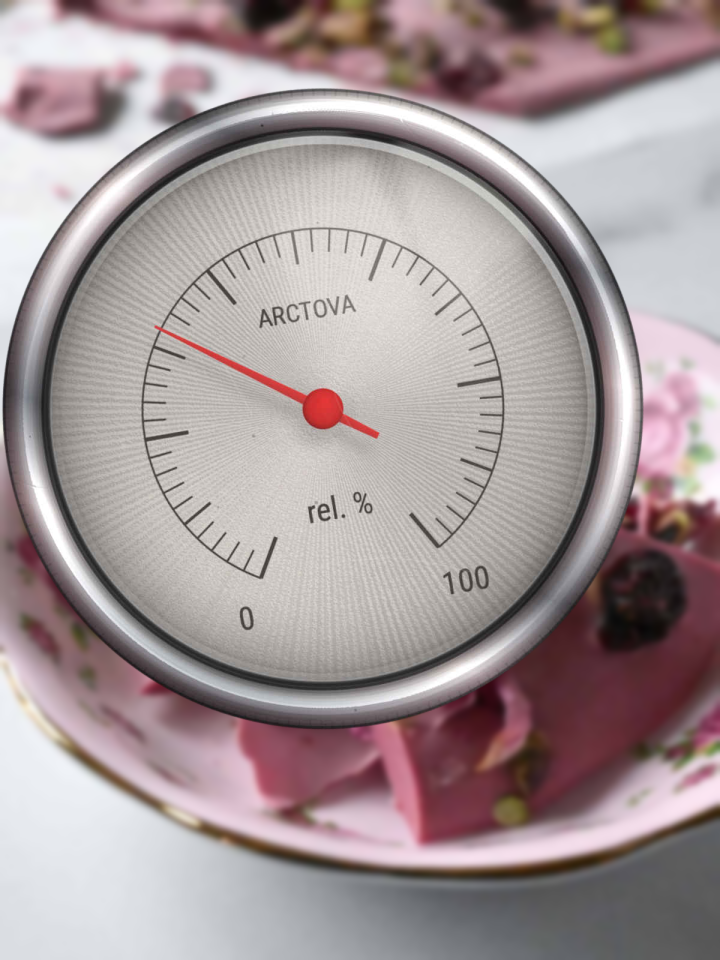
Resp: {"value": 32, "unit": "%"}
